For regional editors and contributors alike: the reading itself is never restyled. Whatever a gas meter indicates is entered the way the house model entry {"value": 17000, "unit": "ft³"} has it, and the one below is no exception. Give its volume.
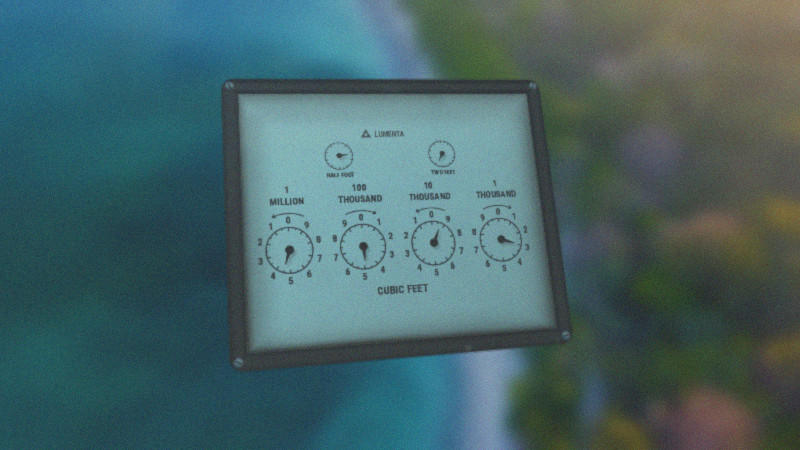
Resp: {"value": 449300, "unit": "ft³"}
